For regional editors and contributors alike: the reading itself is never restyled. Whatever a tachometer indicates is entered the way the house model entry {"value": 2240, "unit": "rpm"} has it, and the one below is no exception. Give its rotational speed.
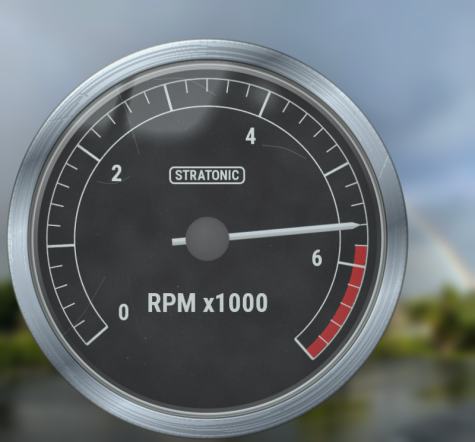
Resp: {"value": 5600, "unit": "rpm"}
